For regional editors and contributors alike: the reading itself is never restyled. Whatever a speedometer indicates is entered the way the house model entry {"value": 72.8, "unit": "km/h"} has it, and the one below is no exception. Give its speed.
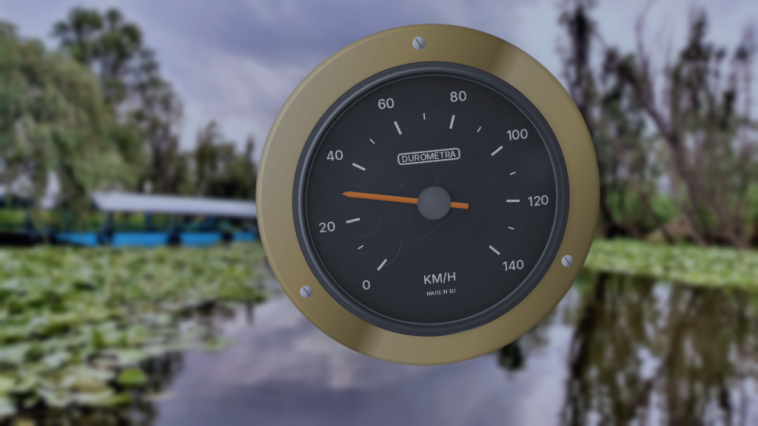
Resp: {"value": 30, "unit": "km/h"}
